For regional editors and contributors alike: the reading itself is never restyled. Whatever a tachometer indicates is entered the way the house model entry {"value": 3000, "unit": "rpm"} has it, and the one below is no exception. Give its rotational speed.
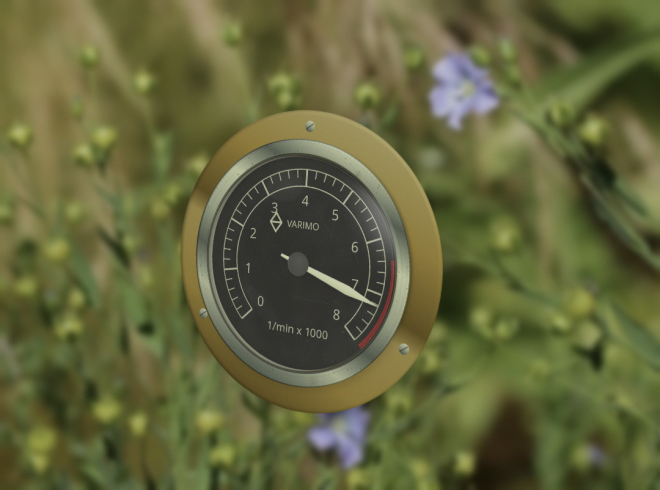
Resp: {"value": 7200, "unit": "rpm"}
